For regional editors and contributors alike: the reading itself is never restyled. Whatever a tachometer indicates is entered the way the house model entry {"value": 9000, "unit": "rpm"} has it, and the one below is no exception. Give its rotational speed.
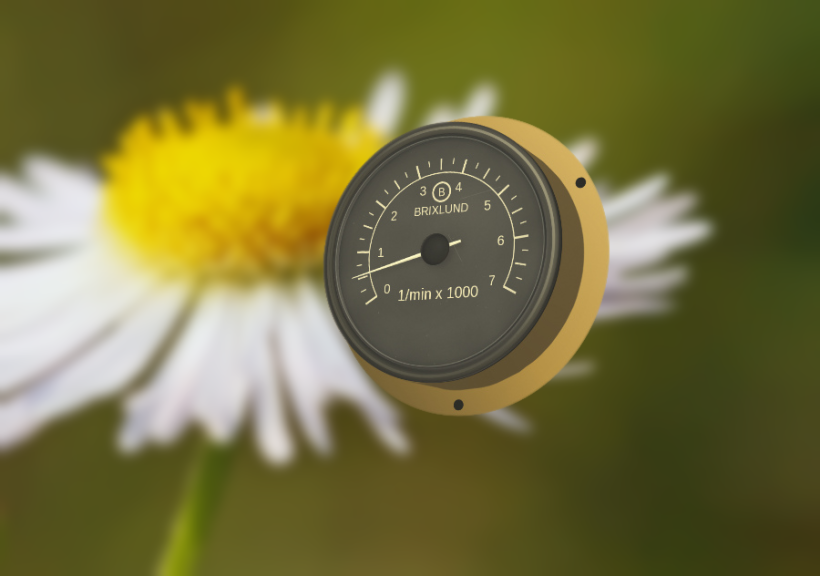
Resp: {"value": 500, "unit": "rpm"}
